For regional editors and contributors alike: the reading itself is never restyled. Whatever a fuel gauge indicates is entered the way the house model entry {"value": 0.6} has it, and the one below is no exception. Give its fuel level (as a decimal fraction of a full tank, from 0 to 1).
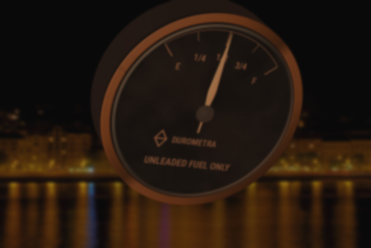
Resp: {"value": 0.5}
